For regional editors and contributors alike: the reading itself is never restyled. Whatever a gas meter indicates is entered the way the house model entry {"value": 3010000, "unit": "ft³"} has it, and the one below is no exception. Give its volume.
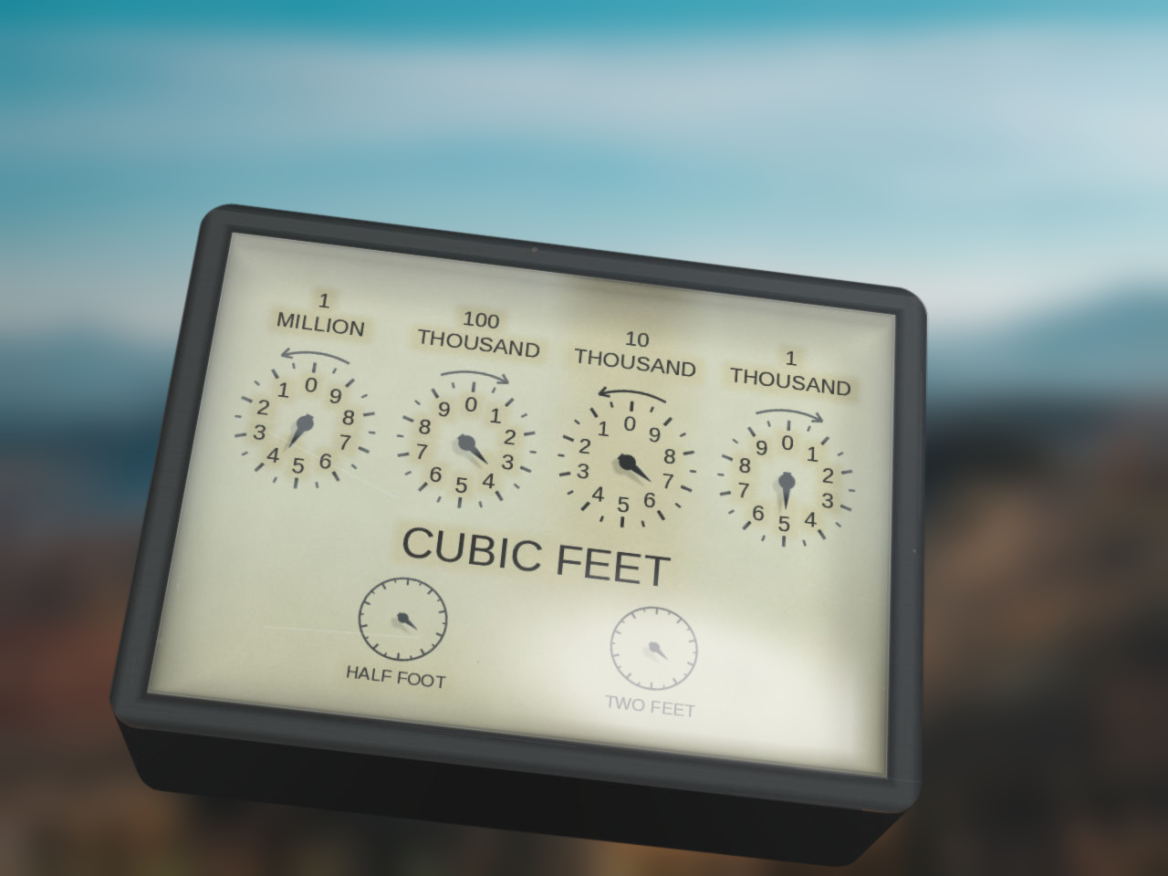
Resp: {"value": 436500, "unit": "ft³"}
